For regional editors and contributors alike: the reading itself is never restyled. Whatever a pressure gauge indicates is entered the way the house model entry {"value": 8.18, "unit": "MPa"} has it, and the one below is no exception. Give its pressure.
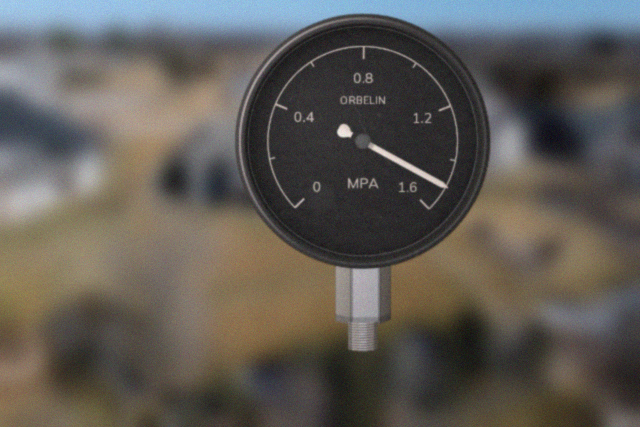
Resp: {"value": 1.5, "unit": "MPa"}
